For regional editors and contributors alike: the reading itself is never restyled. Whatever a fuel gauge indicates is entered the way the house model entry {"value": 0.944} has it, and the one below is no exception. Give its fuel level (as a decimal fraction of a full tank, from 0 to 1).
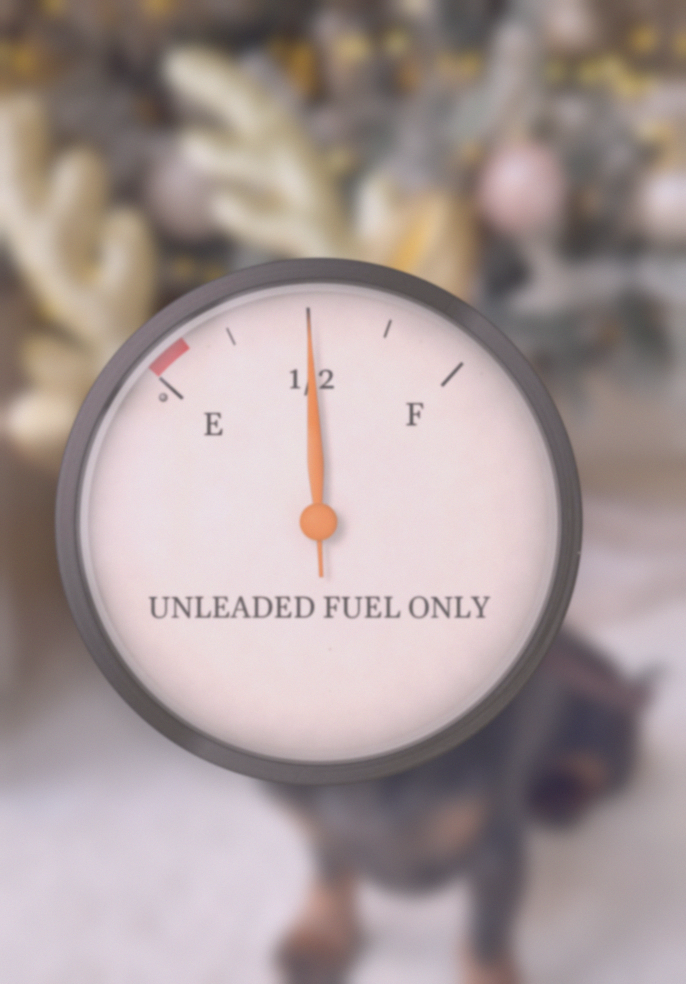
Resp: {"value": 0.5}
